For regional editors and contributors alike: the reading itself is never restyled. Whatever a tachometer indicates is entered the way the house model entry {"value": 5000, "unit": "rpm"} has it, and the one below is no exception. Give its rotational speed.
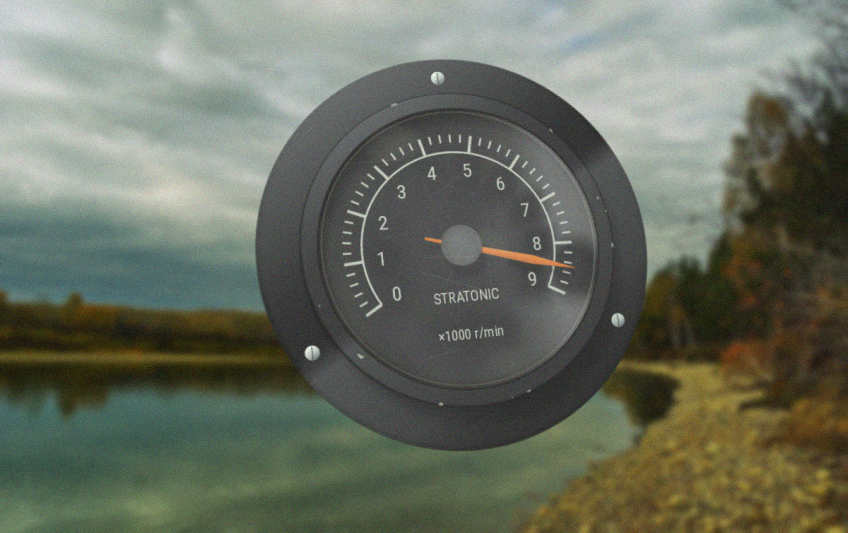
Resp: {"value": 8500, "unit": "rpm"}
